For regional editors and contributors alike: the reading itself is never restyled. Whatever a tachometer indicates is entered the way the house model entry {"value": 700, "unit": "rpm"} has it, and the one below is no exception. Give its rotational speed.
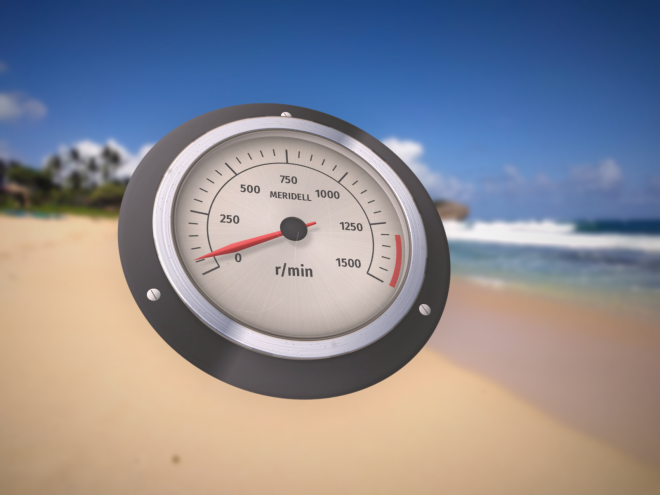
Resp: {"value": 50, "unit": "rpm"}
